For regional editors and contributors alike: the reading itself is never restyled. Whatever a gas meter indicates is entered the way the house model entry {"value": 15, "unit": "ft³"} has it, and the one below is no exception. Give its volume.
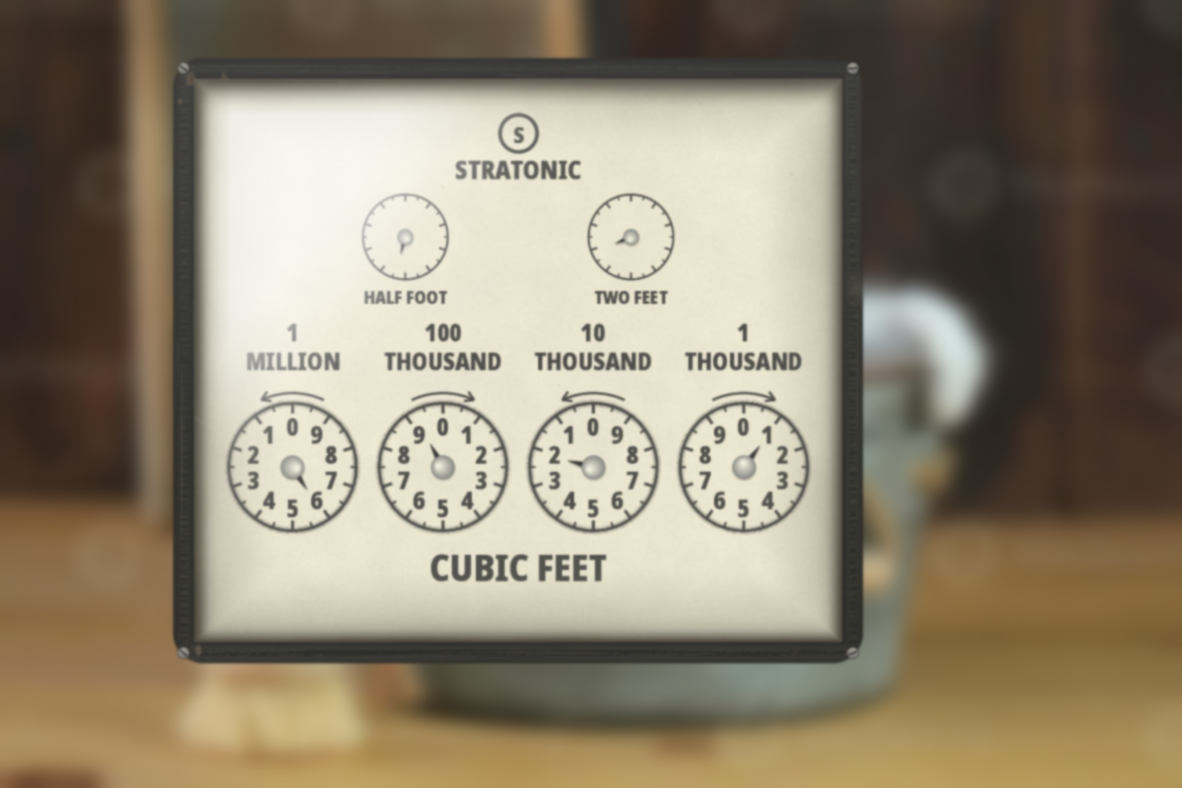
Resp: {"value": 592100, "unit": "ft³"}
